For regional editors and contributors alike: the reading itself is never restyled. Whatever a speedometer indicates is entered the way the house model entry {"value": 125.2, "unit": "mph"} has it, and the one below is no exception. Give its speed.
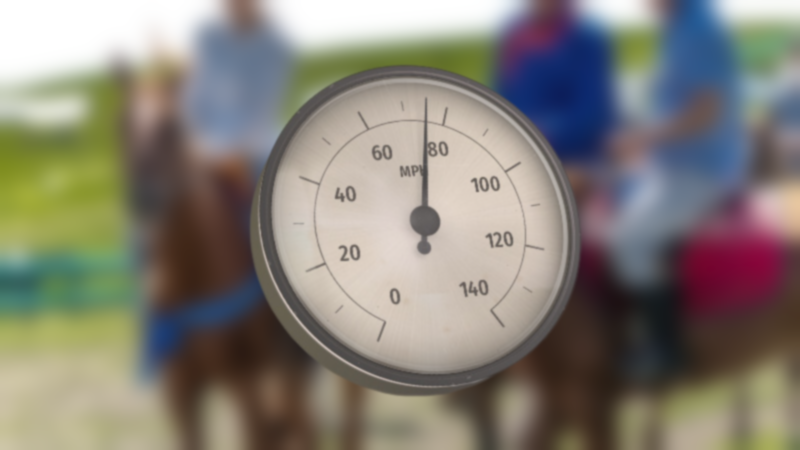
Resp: {"value": 75, "unit": "mph"}
